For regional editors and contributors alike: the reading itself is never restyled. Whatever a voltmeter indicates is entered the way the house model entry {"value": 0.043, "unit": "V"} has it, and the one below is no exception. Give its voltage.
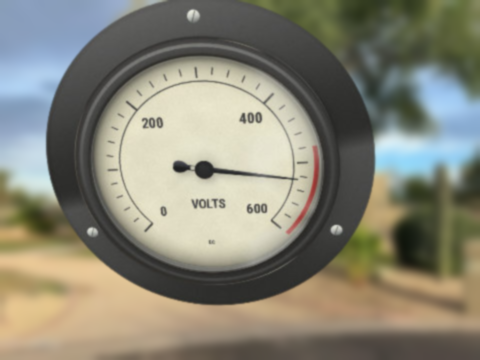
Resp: {"value": 520, "unit": "V"}
